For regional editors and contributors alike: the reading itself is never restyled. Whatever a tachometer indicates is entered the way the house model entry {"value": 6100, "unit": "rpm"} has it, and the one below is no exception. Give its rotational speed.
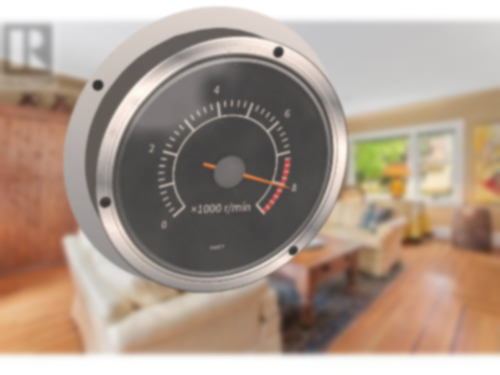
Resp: {"value": 8000, "unit": "rpm"}
